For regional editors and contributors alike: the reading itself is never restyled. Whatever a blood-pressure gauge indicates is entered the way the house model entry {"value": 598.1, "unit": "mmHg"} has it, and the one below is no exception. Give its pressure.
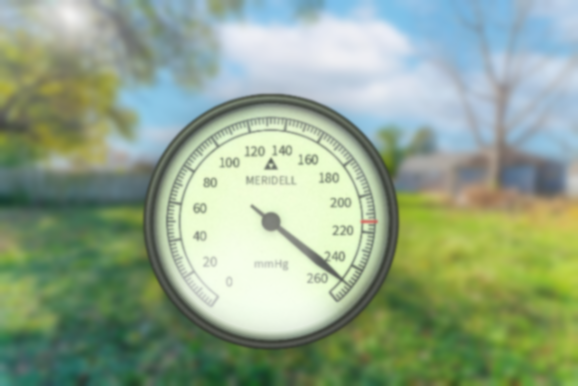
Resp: {"value": 250, "unit": "mmHg"}
